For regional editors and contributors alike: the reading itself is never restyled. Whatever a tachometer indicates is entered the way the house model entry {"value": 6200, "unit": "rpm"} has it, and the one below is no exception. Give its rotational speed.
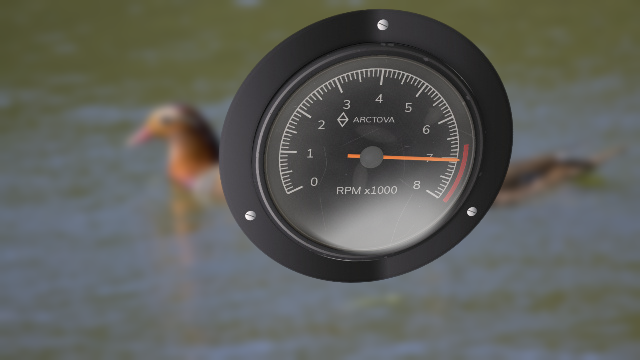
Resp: {"value": 7000, "unit": "rpm"}
